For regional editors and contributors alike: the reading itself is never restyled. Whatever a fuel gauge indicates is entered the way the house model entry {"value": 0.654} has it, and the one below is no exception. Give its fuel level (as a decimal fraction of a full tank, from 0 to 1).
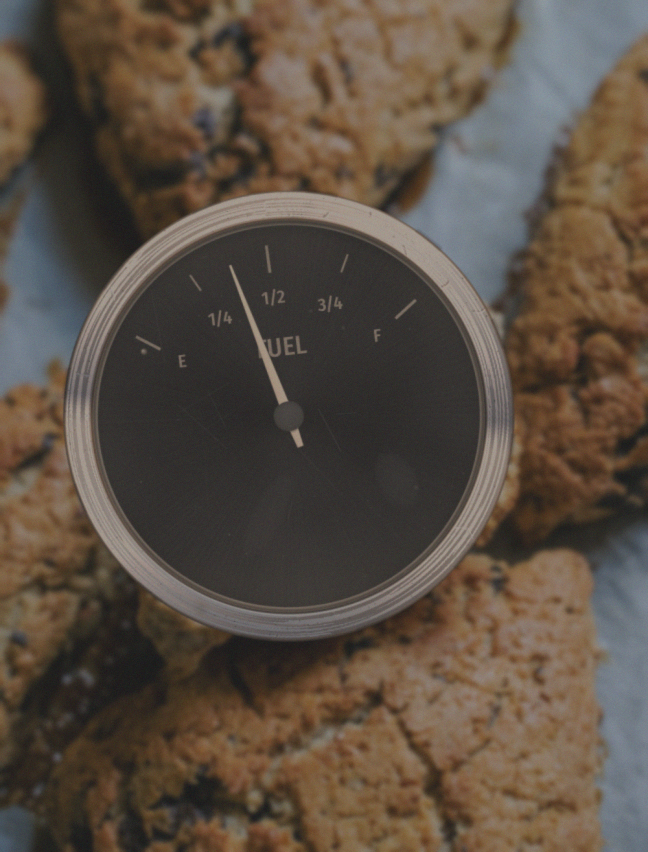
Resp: {"value": 0.375}
